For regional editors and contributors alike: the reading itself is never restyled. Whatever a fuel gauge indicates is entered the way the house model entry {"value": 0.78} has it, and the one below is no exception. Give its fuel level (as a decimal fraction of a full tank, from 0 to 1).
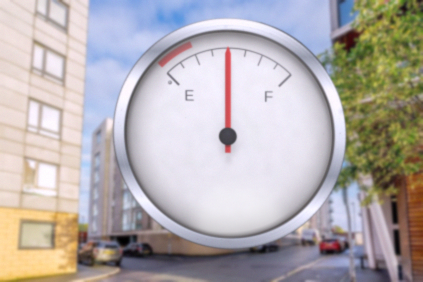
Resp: {"value": 0.5}
